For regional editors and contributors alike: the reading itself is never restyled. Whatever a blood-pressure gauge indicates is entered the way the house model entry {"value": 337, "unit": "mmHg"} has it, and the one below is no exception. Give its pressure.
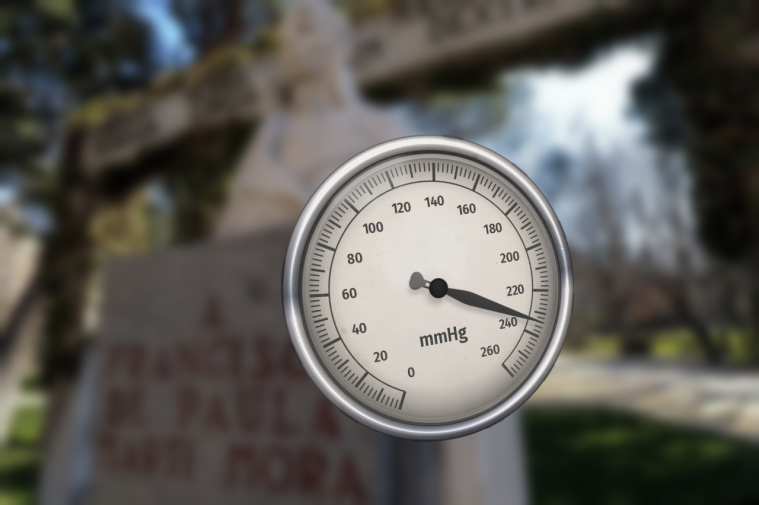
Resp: {"value": 234, "unit": "mmHg"}
